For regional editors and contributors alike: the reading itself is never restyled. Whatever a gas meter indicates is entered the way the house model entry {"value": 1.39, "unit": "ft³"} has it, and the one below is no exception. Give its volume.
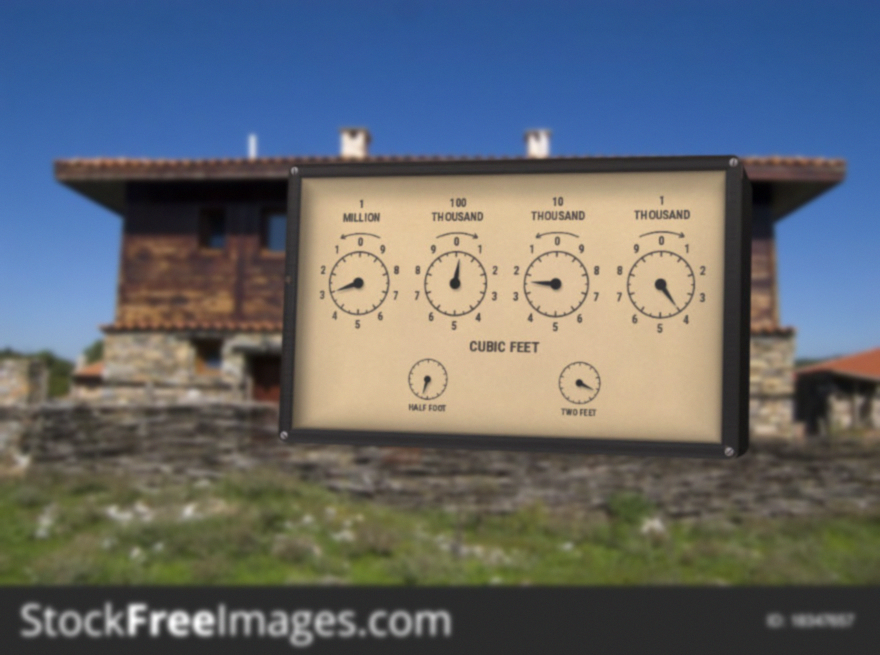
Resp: {"value": 302400, "unit": "ft³"}
